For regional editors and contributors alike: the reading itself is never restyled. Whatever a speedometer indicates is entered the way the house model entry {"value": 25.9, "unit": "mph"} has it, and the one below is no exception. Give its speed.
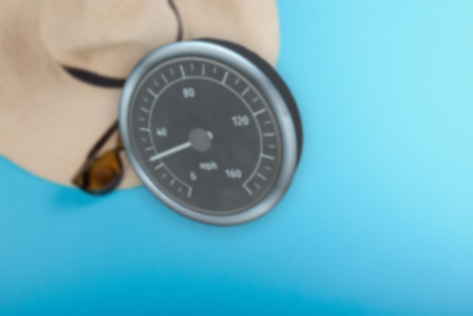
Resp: {"value": 25, "unit": "mph"}
